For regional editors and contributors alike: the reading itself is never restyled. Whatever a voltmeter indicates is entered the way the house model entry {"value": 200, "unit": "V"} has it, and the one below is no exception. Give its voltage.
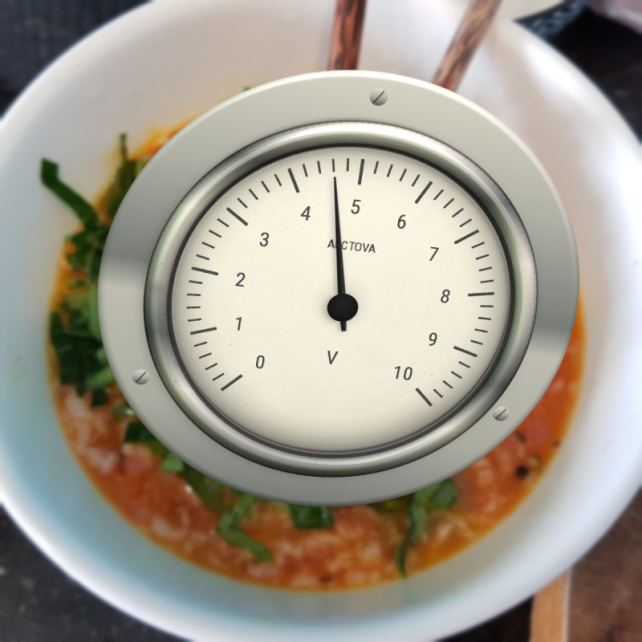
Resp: {"value": 4.6, "unit": "V"}
